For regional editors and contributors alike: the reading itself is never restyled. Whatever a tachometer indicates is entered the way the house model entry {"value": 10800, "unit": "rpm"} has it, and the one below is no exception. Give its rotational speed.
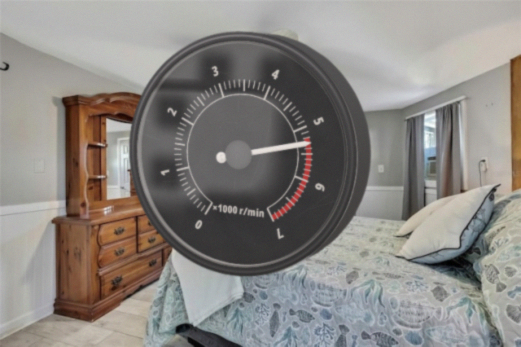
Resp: {"value": 5300, "unit": "rpm"}
